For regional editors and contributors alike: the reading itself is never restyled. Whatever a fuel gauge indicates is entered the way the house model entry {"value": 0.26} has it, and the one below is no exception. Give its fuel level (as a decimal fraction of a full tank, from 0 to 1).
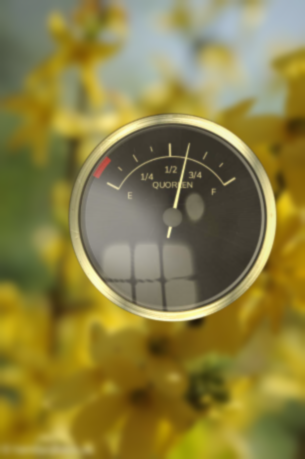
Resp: {"value": 0.625}
